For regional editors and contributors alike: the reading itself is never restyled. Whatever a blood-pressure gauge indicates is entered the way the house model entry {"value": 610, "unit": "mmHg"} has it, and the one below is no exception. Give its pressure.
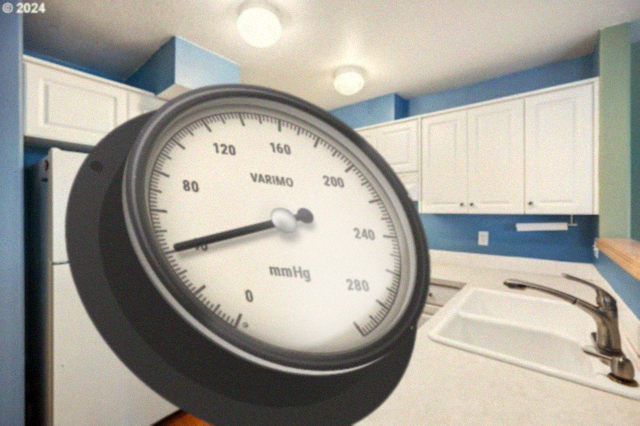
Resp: {"value": 40, "unit": "mmHg"}
